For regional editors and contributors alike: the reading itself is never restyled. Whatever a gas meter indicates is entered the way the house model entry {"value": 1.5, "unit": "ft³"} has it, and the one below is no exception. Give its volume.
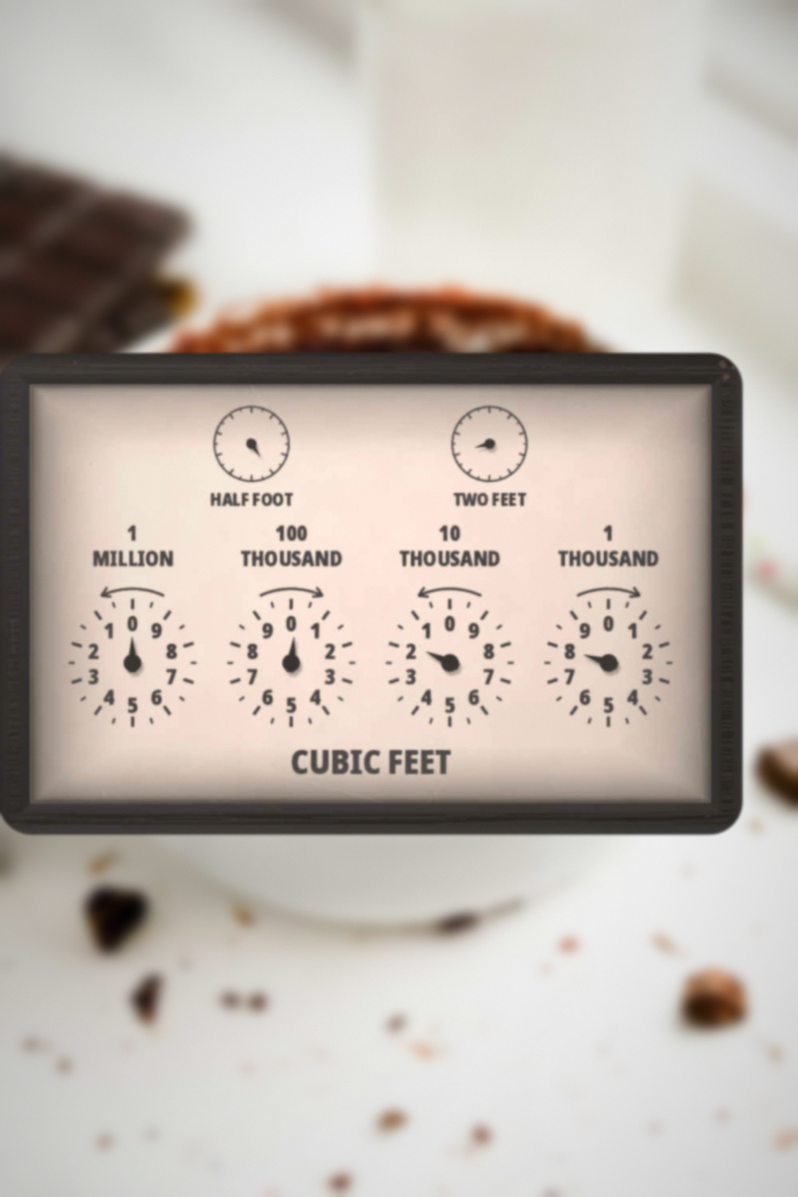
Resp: {"value": 1800, "unit": "ft³"}
